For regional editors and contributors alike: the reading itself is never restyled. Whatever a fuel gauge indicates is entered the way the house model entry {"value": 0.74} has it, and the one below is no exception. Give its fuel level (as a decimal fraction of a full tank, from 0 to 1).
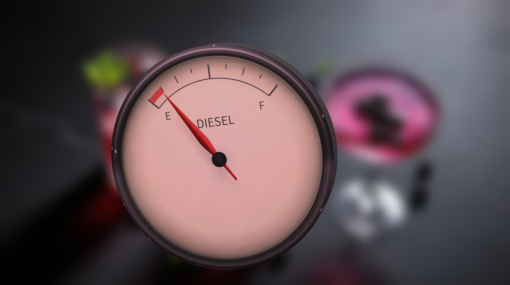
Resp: {"value": 0.125}
